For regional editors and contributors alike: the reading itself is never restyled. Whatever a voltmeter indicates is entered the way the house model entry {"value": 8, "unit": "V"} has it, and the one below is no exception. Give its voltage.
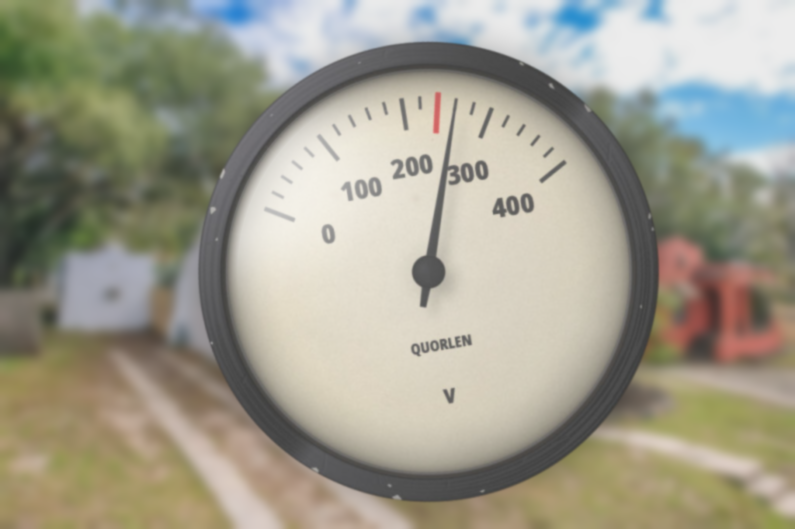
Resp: {"value": 260, "unit": "V"}
